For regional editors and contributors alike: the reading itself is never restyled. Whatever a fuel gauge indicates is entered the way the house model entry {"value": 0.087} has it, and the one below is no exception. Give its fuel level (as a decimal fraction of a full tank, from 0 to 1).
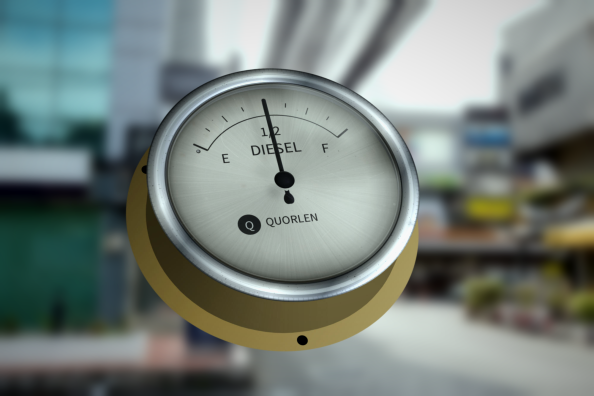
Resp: {"value": 0.5}
